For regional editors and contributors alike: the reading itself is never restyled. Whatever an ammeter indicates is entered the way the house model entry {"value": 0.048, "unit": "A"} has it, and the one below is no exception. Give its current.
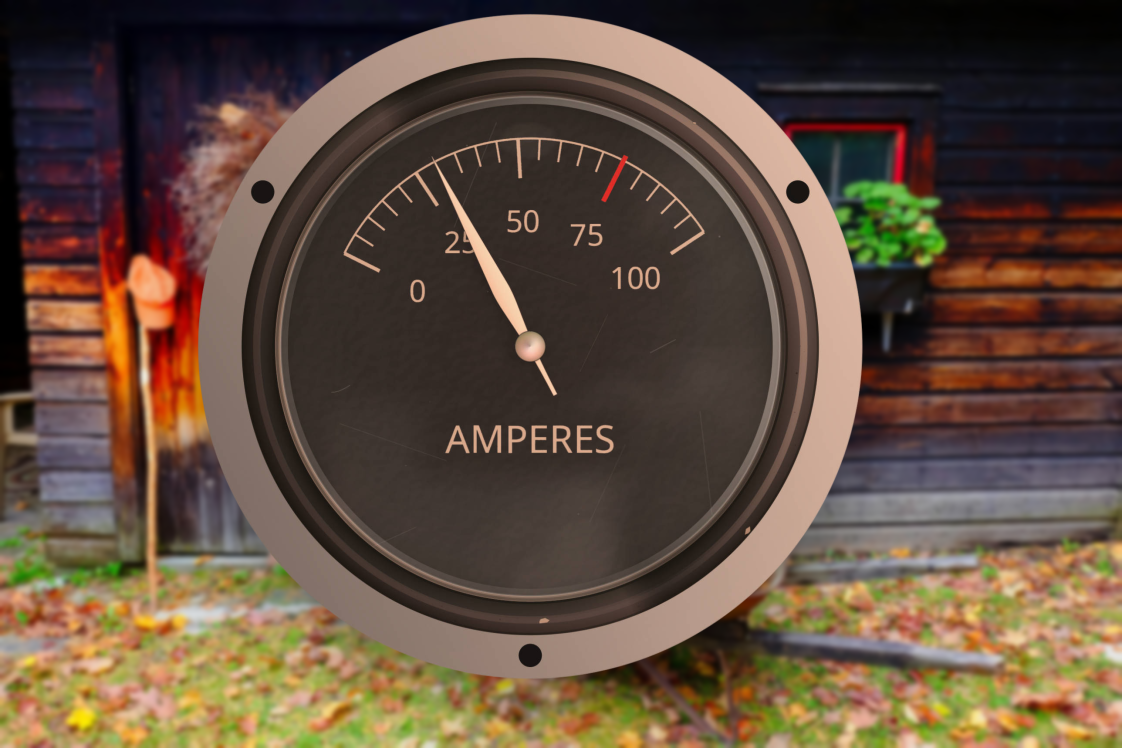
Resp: {"value": 30, "unit": "A"}
